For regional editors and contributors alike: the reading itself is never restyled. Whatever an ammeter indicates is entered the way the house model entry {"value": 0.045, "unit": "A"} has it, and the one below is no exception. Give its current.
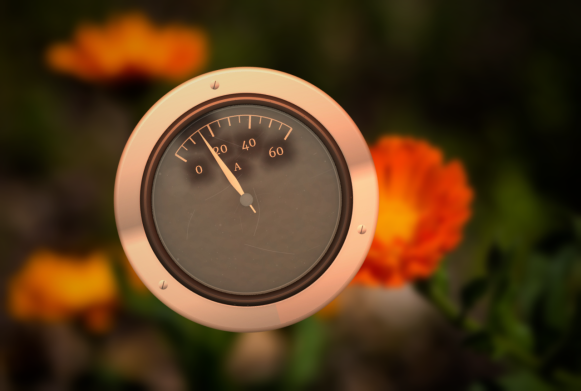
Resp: {"value": 15, "unit": "A"}
